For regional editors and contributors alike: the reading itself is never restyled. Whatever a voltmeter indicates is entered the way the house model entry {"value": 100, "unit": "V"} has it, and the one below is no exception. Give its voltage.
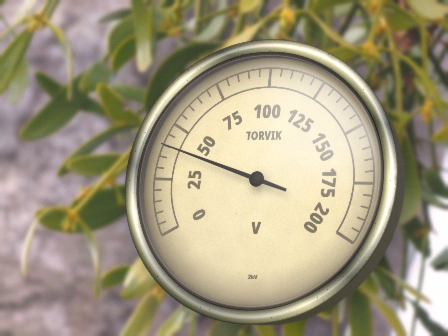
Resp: {"value": 40, "unit": "V"}
